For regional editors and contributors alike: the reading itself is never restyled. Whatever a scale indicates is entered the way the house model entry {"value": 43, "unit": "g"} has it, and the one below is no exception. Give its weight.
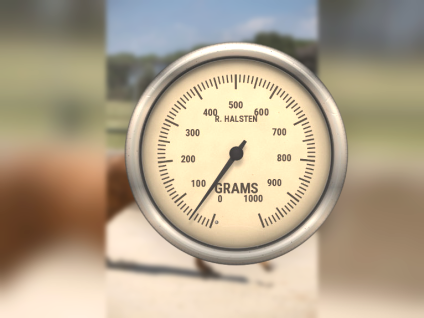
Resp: {"value": 50, "unit": "g"}
